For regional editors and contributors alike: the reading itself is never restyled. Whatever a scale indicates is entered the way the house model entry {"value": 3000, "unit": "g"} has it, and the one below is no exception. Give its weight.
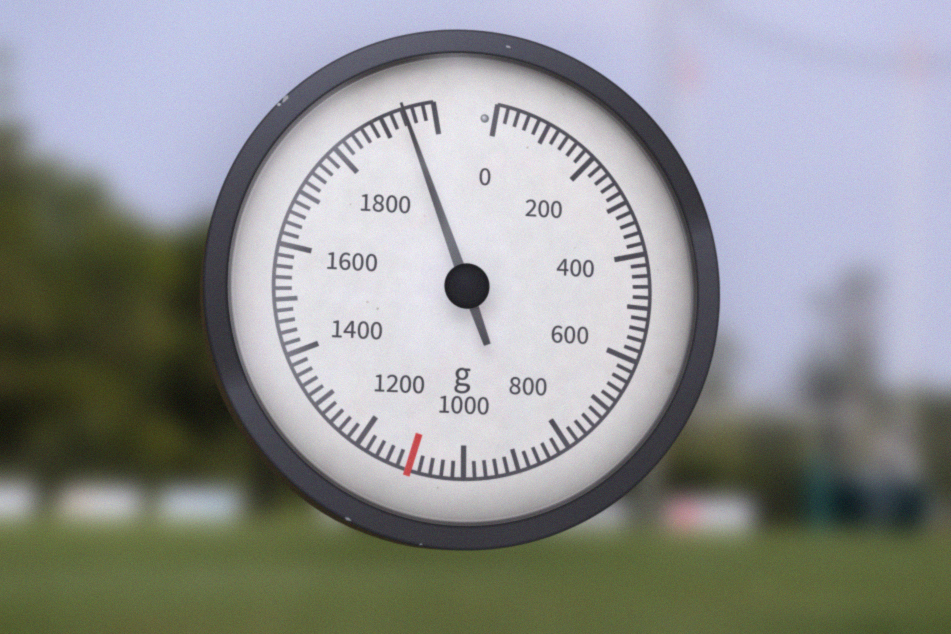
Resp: {"value": 1940, "unit": "g"}
